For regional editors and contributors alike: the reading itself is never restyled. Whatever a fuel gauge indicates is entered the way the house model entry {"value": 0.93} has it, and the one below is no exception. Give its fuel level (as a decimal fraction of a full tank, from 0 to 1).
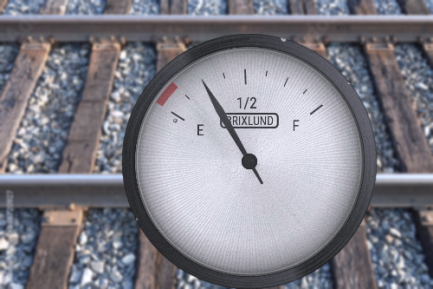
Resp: {"value": 0.25}
